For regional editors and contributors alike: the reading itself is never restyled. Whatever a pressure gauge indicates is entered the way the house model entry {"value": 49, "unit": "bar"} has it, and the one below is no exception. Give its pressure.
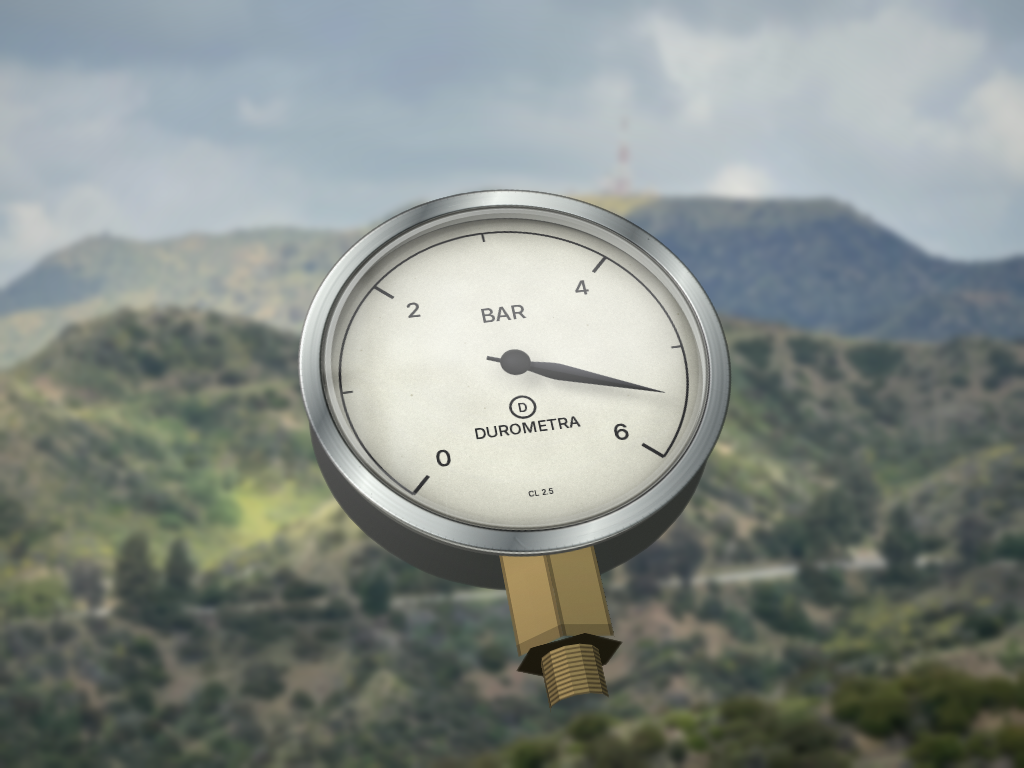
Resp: {"value": 5.5, "unit": "bar"}
